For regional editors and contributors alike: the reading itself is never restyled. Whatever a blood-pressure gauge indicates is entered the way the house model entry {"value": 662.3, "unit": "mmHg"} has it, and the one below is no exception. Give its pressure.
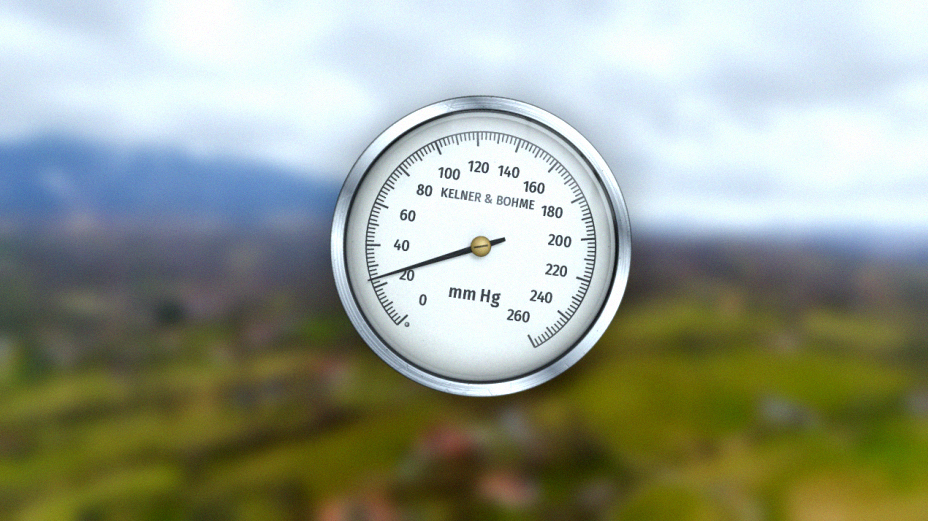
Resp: {"value": 24, "unit": "mmHg"}
